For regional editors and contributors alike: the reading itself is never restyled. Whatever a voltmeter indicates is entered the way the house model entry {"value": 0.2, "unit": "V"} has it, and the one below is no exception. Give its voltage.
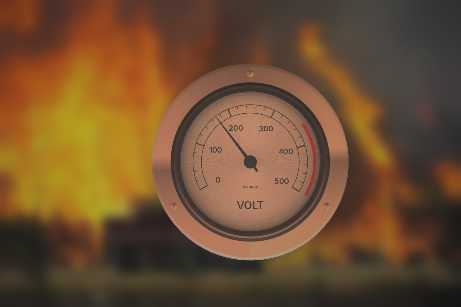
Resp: {"value": 170, "unit": "V"}
